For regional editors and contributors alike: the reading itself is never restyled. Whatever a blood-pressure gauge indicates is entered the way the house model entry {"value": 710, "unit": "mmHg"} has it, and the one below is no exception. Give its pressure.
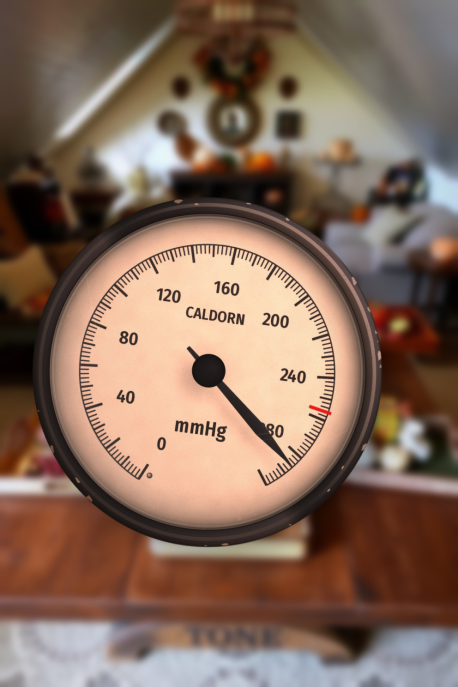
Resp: {"value": 286, "unit": "mmHg"}
